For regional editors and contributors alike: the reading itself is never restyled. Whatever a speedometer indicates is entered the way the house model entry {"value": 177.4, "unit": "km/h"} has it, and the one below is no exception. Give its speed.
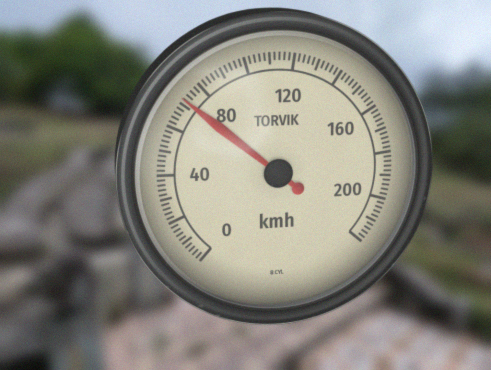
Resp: {"value": 72, "unit": "km/h"}
